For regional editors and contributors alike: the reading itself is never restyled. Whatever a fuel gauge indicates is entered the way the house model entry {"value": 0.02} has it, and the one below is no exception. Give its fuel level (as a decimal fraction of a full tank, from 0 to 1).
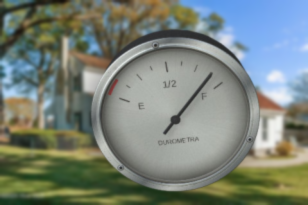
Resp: {"value": 0.875}
